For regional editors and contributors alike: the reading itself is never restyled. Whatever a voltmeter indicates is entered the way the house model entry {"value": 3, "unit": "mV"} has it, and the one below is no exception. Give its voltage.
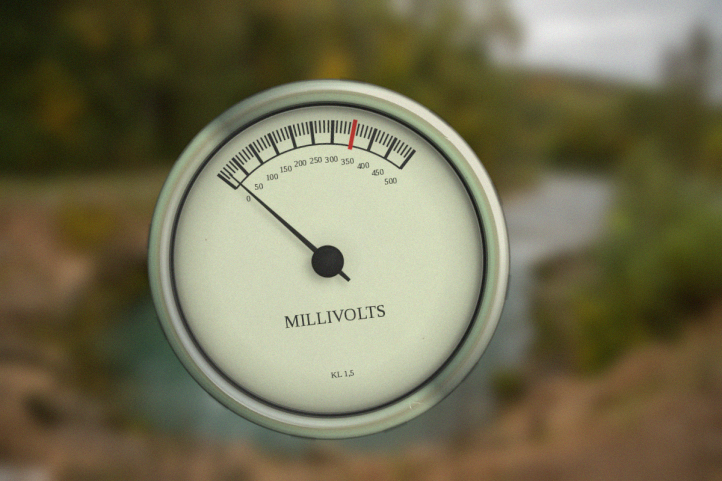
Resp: {"value": 20, "unit": "mV"}
